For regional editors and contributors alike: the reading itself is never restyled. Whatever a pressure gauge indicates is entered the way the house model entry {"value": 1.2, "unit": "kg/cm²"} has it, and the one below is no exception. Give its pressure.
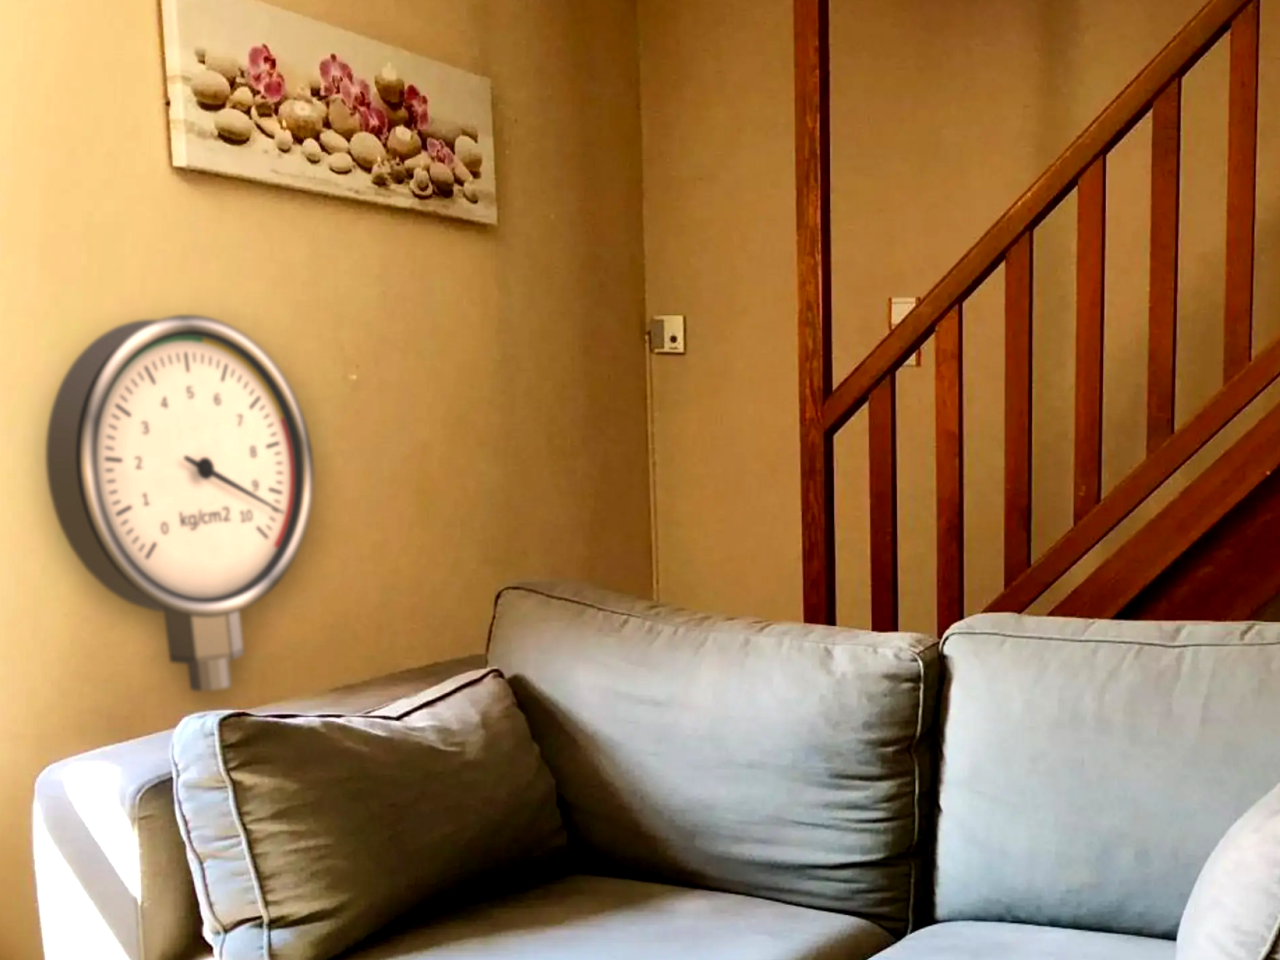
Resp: {"value": 9.4, "unit": "kg/cm²"}
